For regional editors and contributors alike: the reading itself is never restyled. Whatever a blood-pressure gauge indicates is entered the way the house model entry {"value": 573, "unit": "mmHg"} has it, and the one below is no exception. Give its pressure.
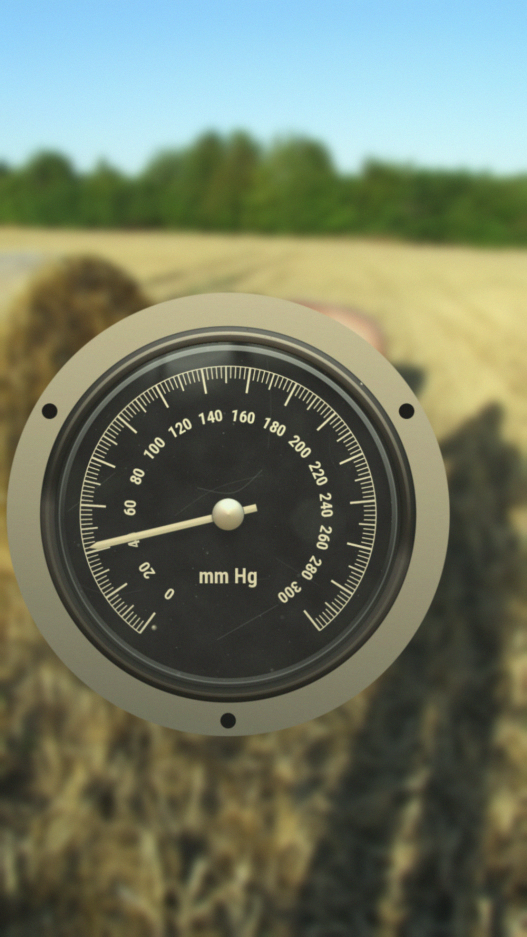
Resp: {"value": 42, "unit": "mmHg"}
